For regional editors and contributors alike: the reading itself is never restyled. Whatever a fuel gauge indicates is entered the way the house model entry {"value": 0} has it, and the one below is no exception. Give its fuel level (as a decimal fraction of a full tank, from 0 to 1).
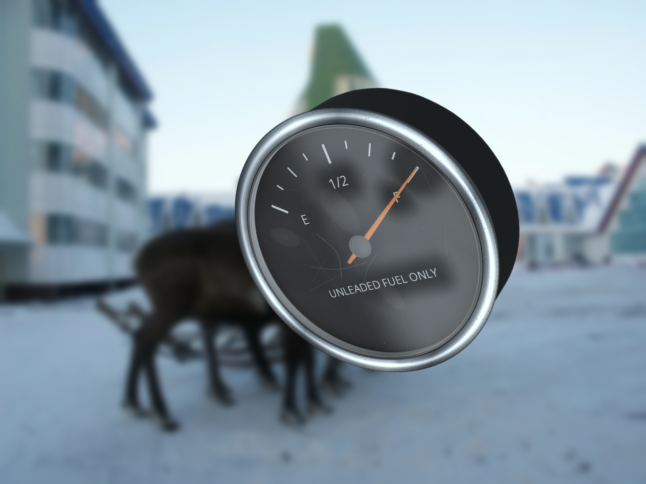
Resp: {"value": 1}
